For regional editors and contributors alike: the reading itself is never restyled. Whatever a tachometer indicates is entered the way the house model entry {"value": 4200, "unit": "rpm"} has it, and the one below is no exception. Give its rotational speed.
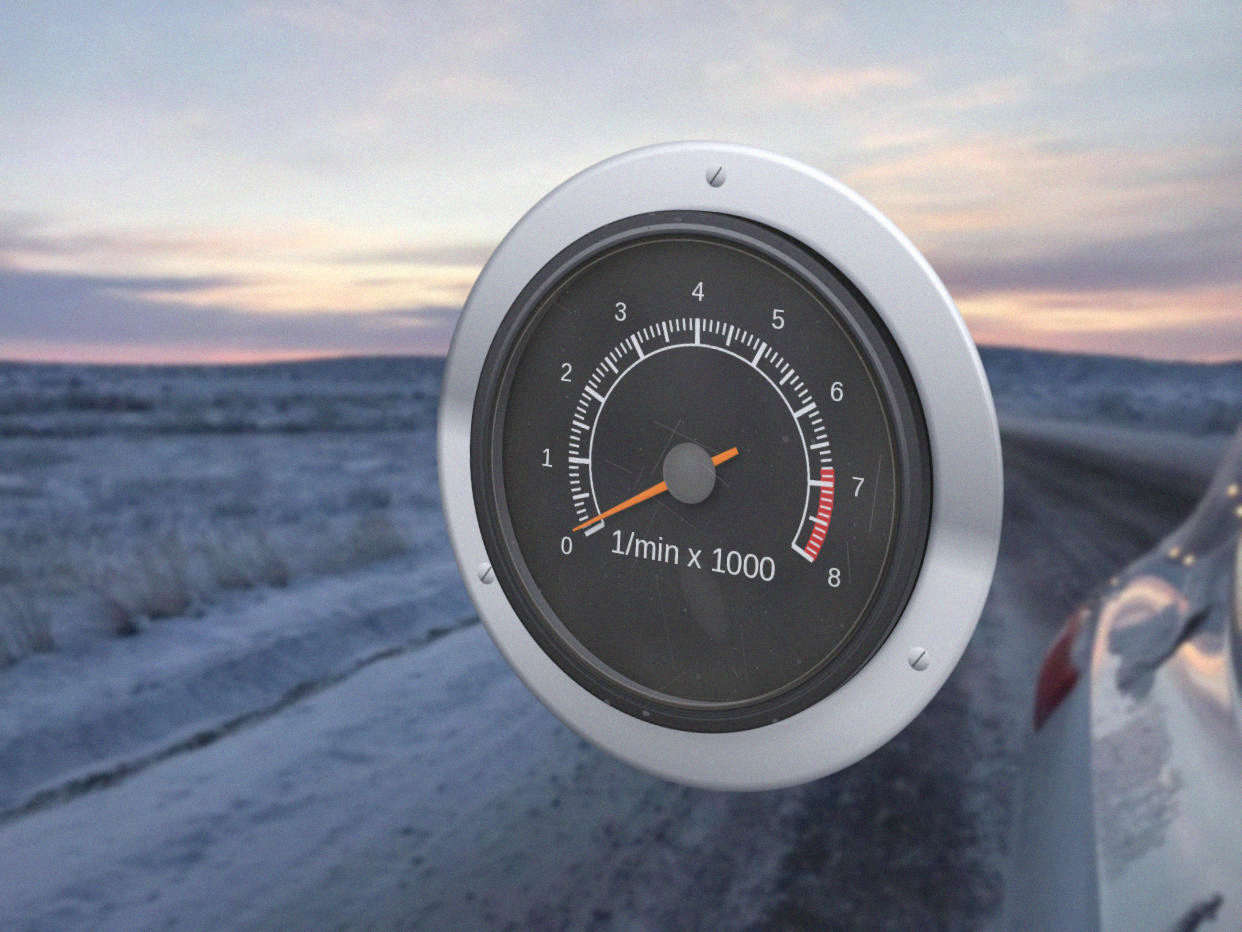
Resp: {"value": 100, "unit": "rpm"}
